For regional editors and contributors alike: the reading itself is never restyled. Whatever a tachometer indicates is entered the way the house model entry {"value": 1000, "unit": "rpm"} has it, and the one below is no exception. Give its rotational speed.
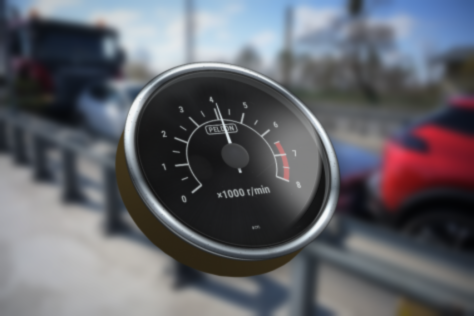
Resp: {"value": 4000, "unit": "rpm"}
